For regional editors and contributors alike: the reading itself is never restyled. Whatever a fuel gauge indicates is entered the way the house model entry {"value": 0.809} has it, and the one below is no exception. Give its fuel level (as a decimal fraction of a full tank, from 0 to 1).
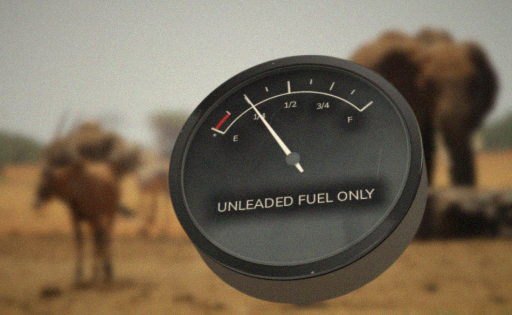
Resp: {"value": 0.25}
